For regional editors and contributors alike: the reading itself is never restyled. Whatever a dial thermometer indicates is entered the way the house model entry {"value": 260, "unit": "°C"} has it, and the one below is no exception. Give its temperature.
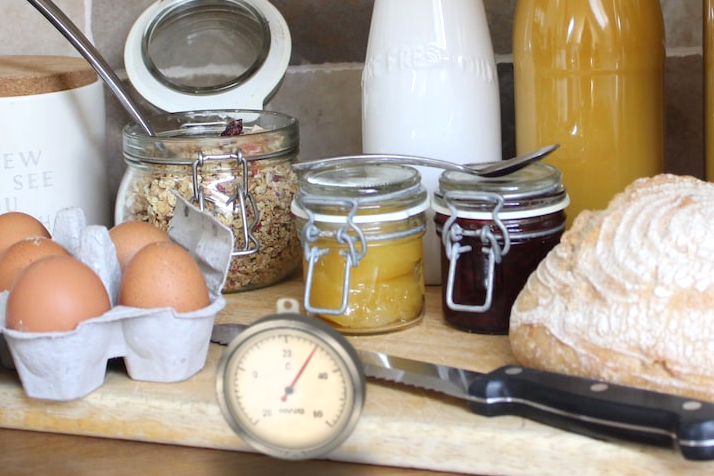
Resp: {"value": 30, "unit": "°C"}
